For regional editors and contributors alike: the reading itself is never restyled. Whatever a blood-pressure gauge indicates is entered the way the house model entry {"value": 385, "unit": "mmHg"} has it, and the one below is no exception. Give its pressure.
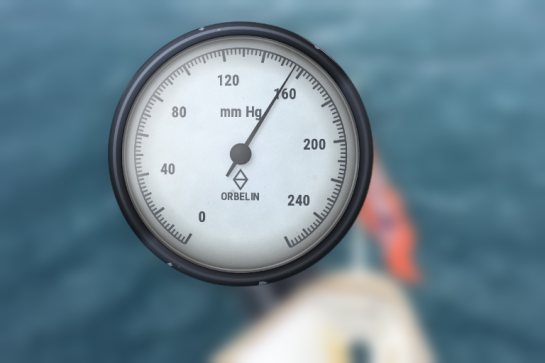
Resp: {"value": 156, "unit": "mmHg"}
